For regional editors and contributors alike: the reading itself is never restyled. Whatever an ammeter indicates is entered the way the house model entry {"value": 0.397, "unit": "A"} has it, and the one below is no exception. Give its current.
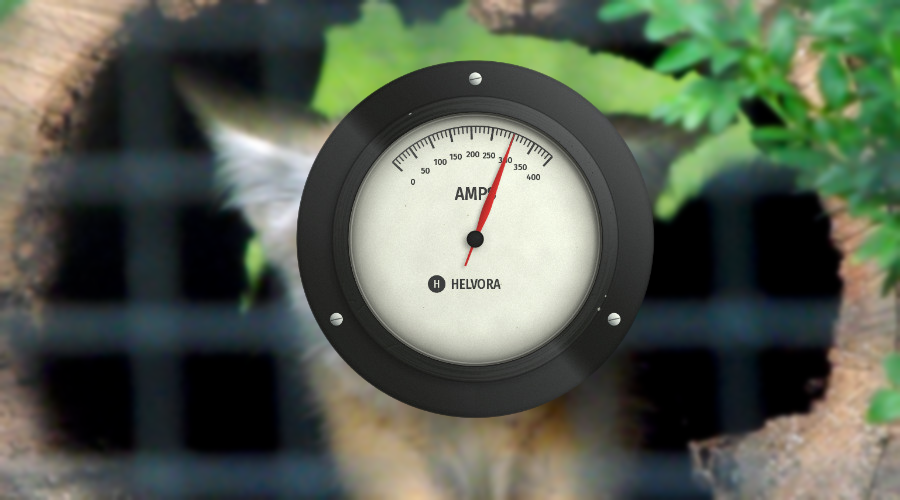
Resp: {"value": 300, "unit": "A"}
